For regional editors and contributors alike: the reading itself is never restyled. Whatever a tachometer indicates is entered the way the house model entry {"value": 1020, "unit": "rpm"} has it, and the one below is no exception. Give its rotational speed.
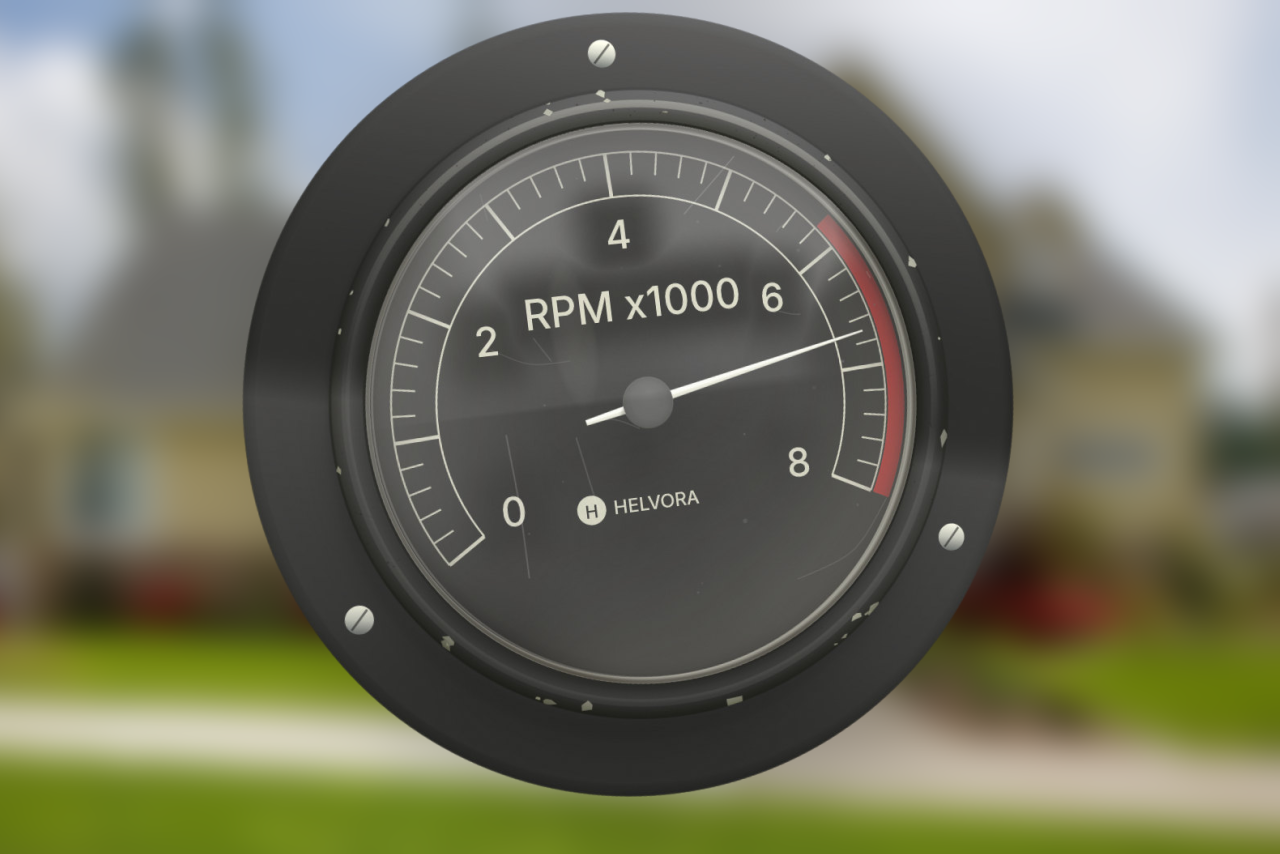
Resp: {"value": 6700, "unit": "rpm"}
